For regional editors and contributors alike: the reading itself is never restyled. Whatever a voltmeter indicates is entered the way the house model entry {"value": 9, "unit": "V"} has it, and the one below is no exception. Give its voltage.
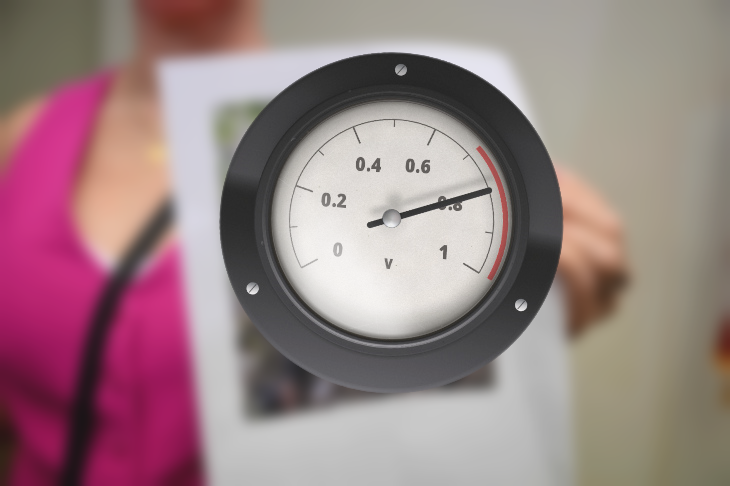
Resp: {"value": 0.8, "unit": "V"}
